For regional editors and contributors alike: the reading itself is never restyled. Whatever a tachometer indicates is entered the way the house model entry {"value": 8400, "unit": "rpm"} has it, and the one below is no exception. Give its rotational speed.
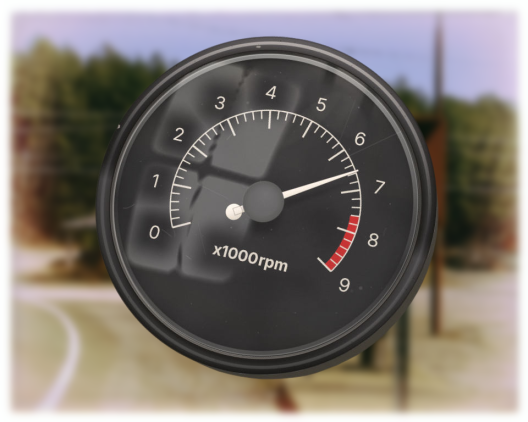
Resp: {"value": 6600, "unit": "rpm"}
